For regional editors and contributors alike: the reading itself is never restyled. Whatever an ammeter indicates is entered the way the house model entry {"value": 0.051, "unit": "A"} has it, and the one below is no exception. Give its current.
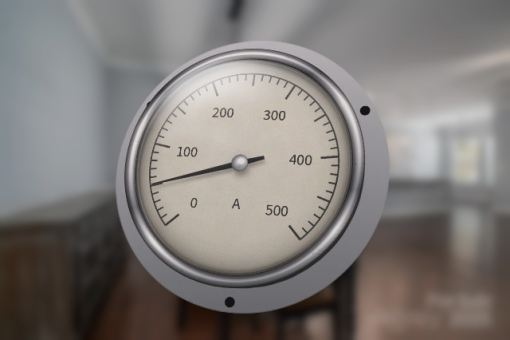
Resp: {"value": 50, "unit": "A"}
